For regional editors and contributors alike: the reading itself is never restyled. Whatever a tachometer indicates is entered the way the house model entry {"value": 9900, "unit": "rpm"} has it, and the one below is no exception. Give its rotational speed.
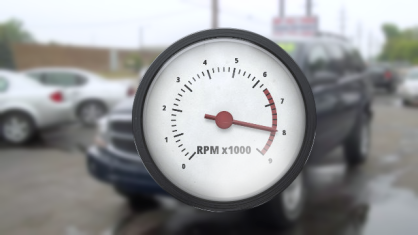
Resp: {"value": 8000, "unit": "rpm"}
